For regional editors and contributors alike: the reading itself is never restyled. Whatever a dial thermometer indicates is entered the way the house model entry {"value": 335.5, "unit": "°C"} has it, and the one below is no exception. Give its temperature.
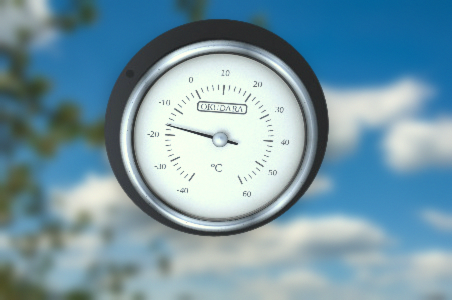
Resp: {"value": -16, "unit": "°C"}
